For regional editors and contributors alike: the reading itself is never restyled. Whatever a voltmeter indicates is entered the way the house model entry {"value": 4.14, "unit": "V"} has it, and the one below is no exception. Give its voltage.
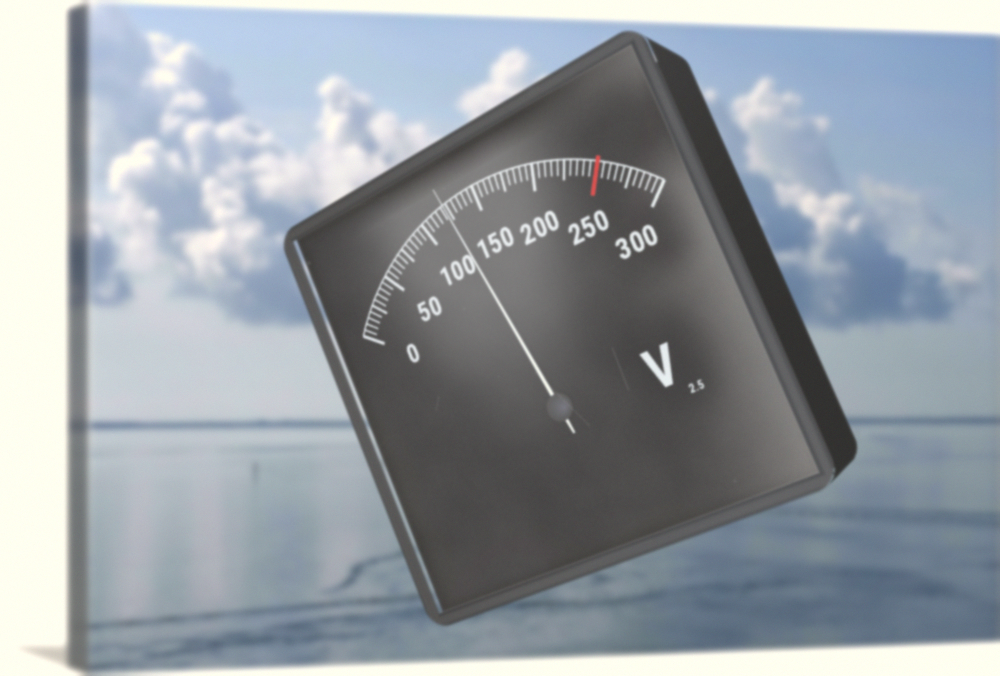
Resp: {"value": 125, "unit": "V"}
